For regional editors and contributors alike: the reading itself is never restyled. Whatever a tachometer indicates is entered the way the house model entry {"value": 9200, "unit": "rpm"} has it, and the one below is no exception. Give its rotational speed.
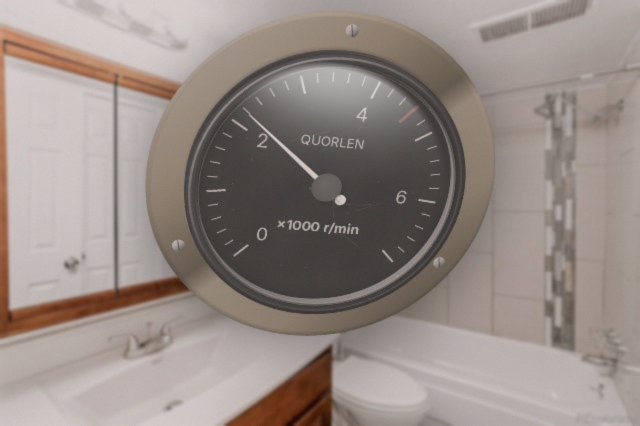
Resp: {"value": 2200, "unit": "rpm"}
